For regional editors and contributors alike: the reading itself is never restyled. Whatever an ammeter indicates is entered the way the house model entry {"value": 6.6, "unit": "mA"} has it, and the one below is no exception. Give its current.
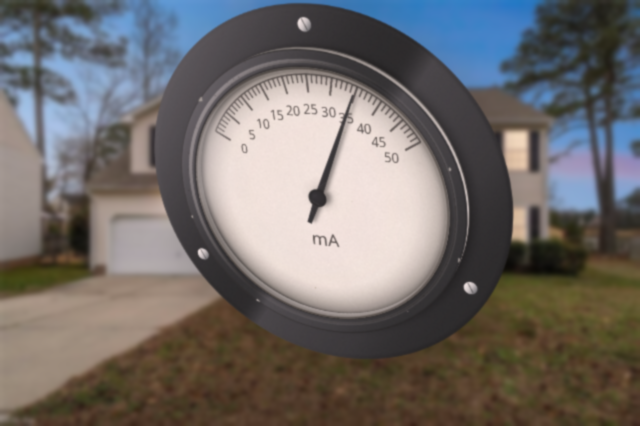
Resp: {"value": 35, "unit": "mA"}
